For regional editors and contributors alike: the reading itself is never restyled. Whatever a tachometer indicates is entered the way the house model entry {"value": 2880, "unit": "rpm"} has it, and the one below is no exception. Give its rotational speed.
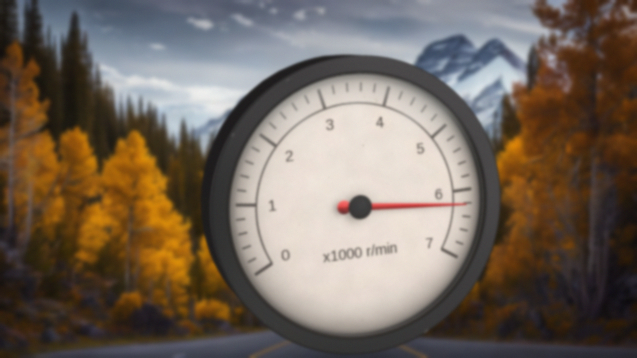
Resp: {"value": 6200, "unit": "rpm"}
